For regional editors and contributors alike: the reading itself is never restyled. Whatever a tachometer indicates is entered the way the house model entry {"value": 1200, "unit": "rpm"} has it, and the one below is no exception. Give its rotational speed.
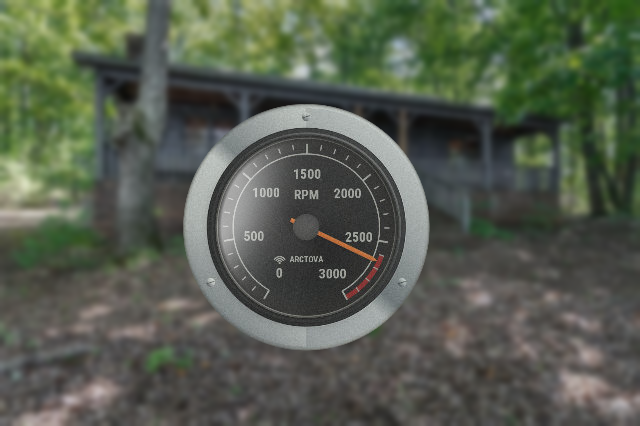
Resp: {"value": 2650, "unit": "rpm"}
